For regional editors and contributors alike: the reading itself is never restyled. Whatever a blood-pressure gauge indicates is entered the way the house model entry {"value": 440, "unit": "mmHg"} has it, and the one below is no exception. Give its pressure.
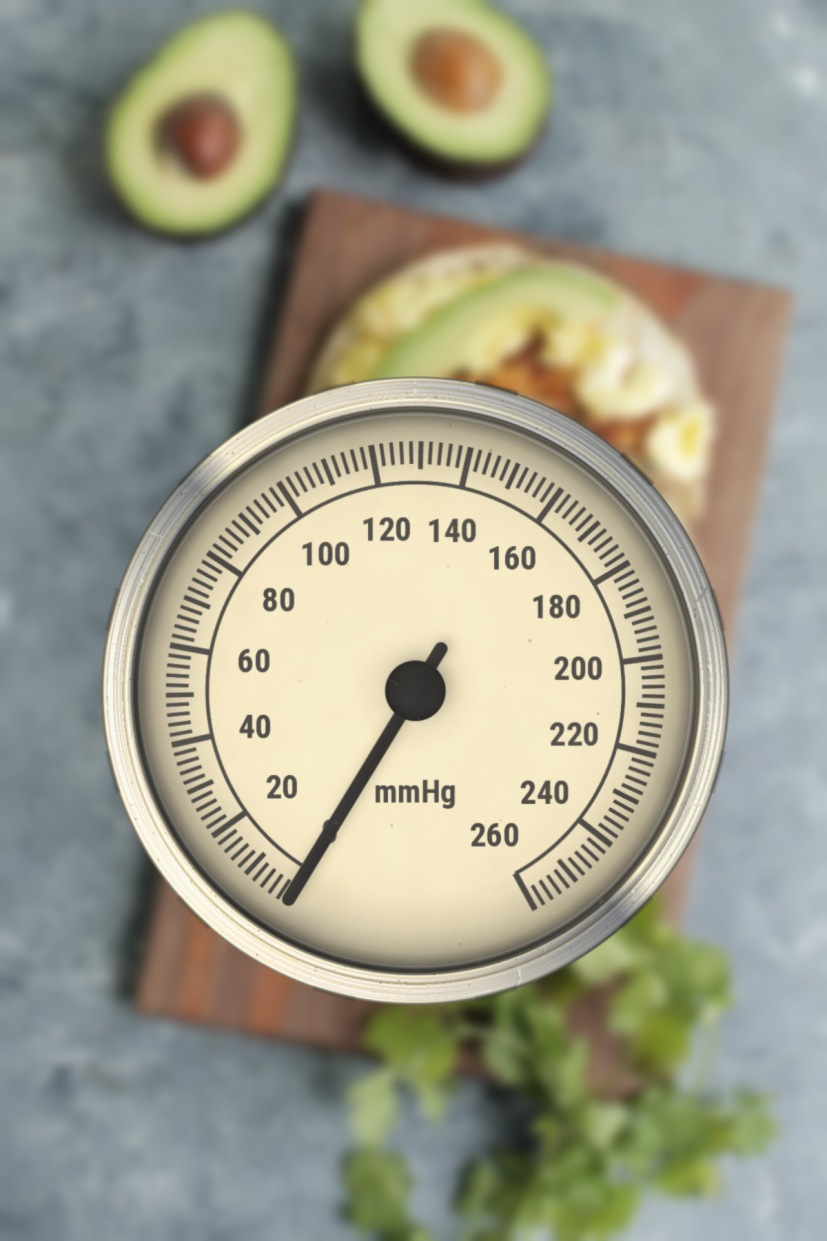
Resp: {"value": 0, "unit": "mmHg"}
